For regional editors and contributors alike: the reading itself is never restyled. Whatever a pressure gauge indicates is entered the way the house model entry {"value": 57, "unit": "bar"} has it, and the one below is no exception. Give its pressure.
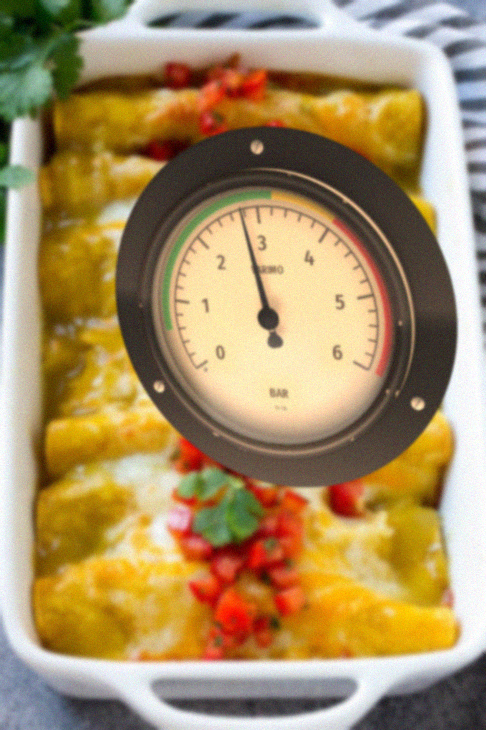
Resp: {"value": 2.8, "unit": "bar"}
